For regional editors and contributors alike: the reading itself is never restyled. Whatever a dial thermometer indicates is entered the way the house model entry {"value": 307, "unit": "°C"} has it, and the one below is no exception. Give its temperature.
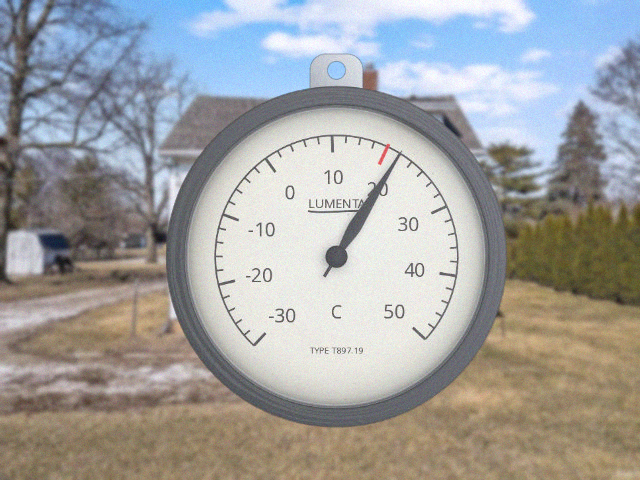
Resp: {"value": 20, "unit": "°C"}
